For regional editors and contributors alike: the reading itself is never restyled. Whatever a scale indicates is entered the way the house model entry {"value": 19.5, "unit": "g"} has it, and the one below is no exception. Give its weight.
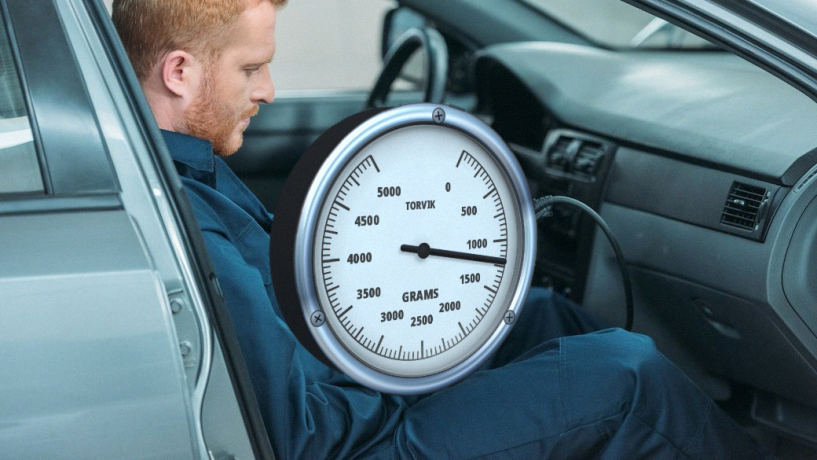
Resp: {"value": 1200, "unit": "g"}
